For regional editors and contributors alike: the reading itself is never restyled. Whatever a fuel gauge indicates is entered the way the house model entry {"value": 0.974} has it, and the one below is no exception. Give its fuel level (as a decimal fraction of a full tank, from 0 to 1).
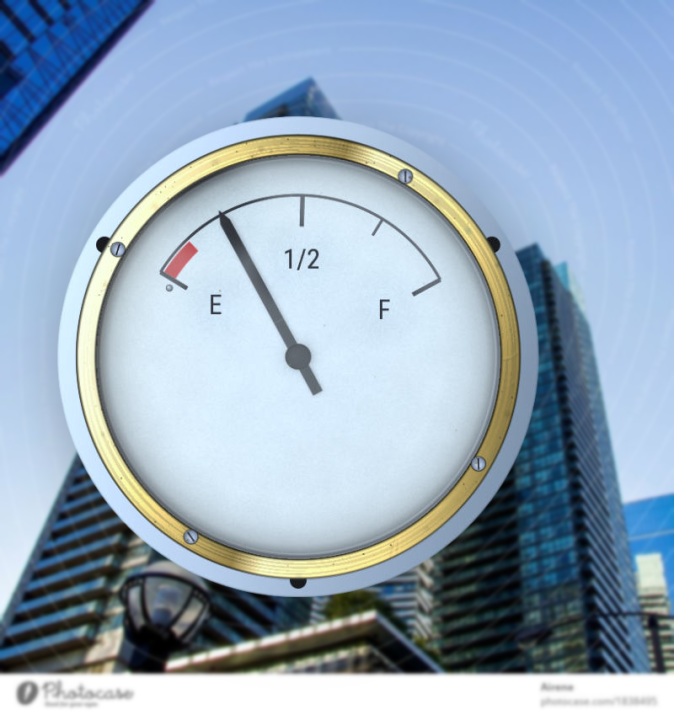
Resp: {"value": 0.25}
